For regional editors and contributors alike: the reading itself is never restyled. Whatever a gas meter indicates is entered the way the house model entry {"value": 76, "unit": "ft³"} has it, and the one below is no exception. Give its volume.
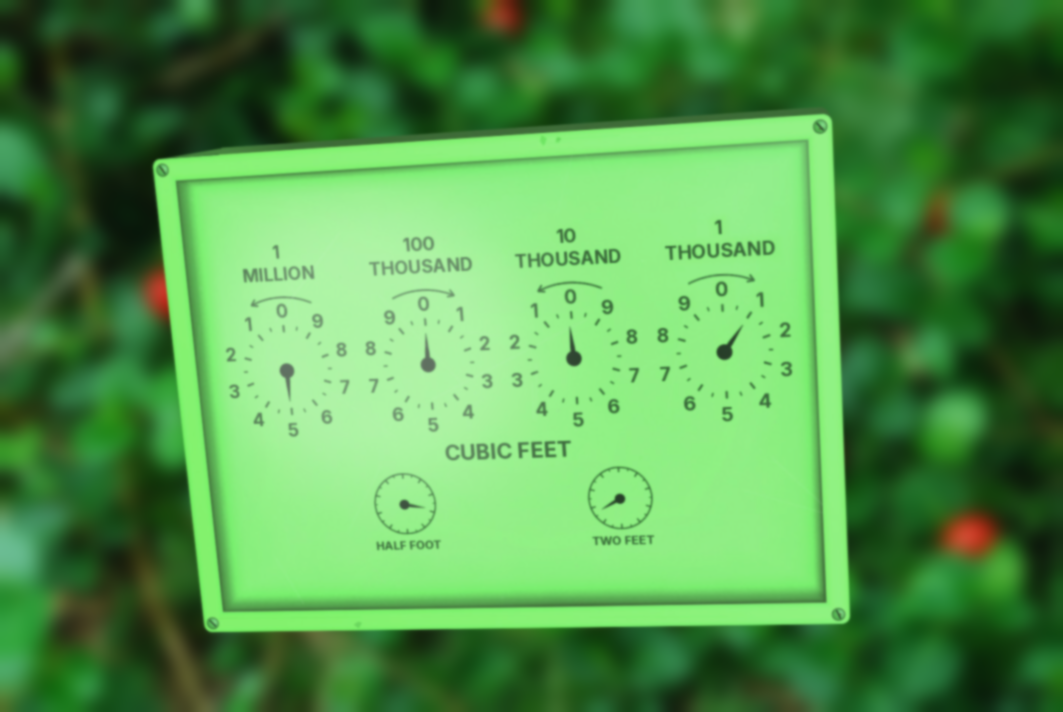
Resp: {"value": 500100, "unit": "ft³"}
